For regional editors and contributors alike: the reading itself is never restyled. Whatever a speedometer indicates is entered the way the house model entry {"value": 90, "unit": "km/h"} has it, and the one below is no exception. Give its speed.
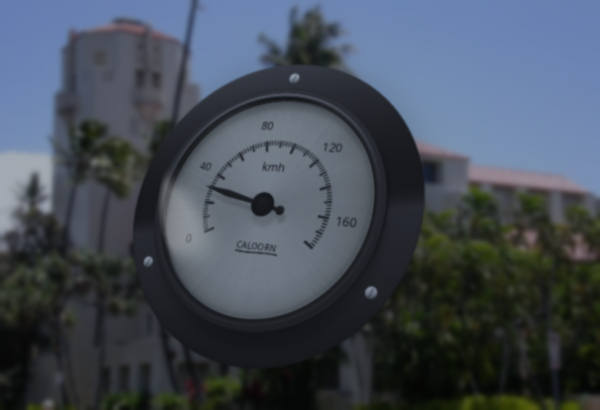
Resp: {"value": 30, "unit": "km/h"}
